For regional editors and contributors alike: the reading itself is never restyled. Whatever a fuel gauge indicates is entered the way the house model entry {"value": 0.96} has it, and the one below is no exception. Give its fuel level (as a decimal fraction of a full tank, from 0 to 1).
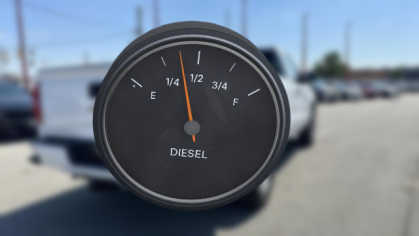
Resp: {"value": 0.375}
